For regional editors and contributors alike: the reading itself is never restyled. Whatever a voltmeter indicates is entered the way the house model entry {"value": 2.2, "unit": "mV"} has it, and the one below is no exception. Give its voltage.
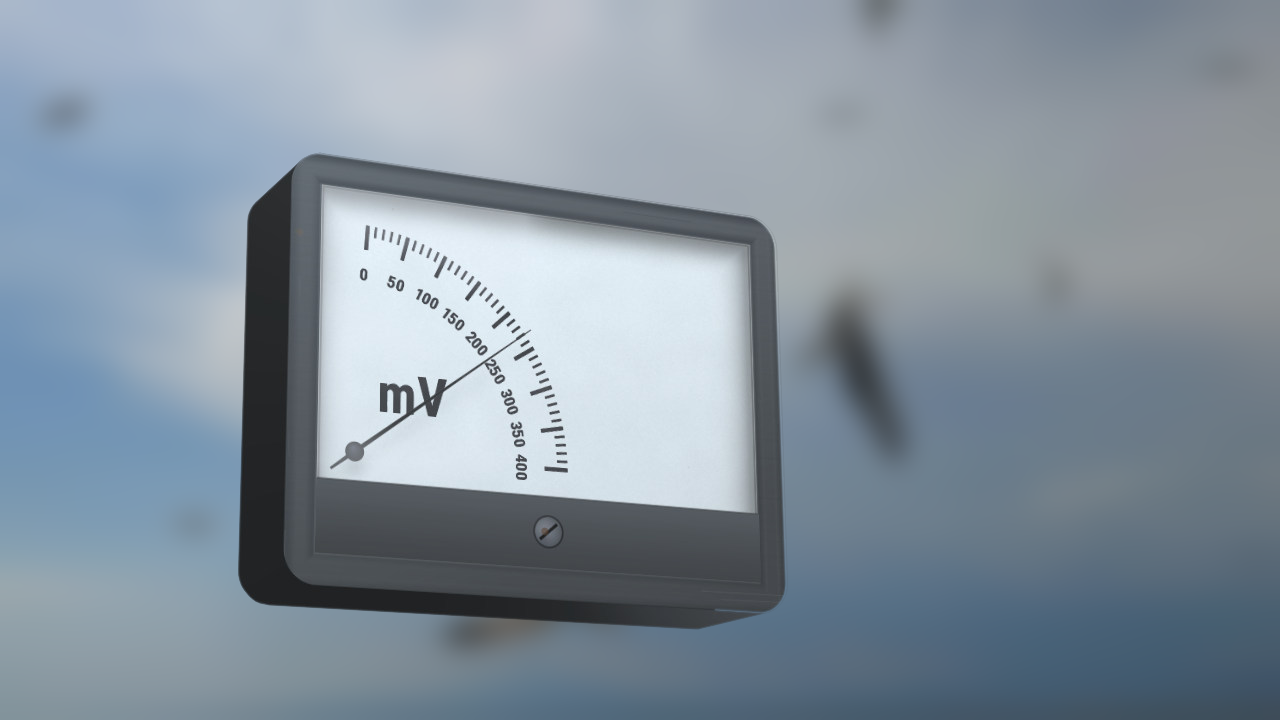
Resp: {"value": 230, "unit": "mV"}
